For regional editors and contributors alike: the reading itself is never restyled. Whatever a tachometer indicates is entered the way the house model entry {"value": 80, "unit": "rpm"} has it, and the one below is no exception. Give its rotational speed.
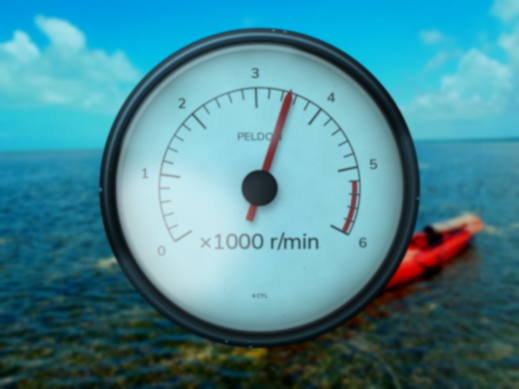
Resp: {"value": 3500, "unit": "rpm"}
